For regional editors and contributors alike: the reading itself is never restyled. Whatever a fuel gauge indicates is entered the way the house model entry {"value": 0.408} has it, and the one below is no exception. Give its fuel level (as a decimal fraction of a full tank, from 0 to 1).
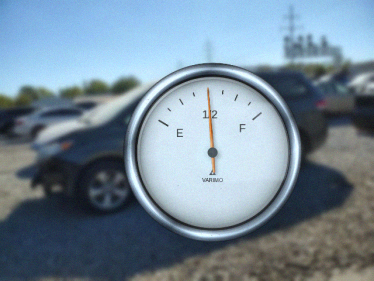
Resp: {"value": 0.5}
